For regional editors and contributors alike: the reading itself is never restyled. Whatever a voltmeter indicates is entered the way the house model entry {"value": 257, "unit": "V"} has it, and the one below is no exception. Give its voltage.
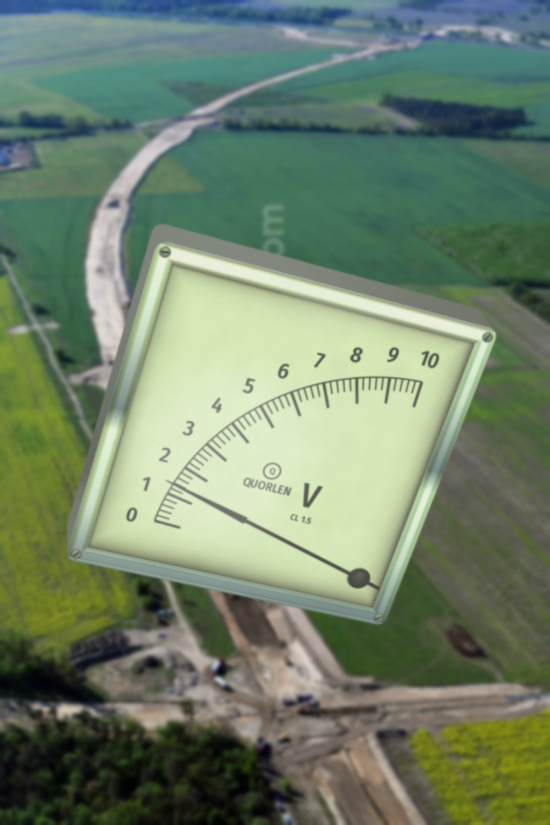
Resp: {"value": 1.4, "unit": "V"}
